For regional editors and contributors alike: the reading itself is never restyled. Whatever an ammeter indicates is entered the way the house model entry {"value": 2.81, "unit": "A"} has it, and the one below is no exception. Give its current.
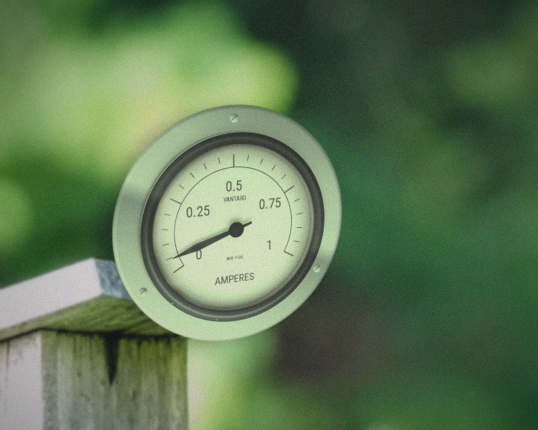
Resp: {"value": 0.05, "unit": "A"}
